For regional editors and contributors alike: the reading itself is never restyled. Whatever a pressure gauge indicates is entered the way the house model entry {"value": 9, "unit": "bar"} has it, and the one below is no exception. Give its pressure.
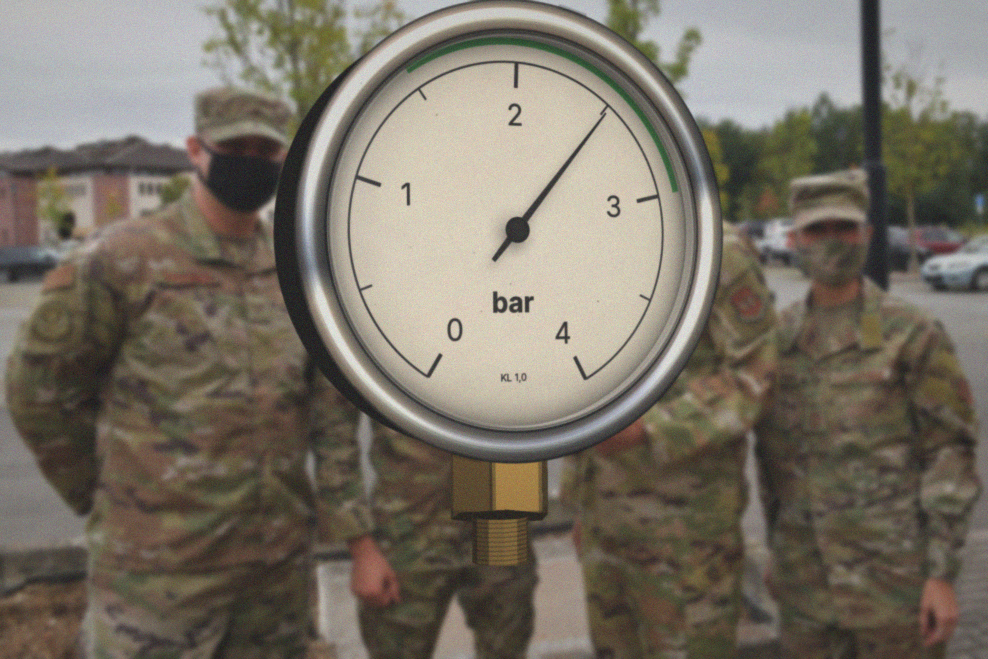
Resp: {"value": 2.5, "unit": "bar"}
